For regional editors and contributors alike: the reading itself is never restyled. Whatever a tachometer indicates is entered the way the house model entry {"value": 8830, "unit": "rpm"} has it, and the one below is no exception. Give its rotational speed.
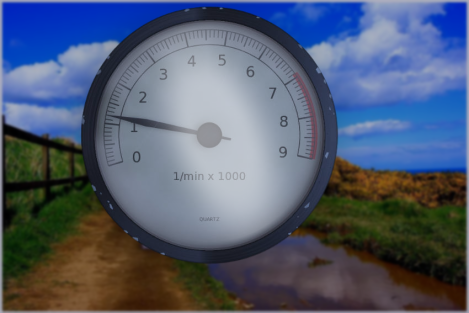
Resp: {"value": 1200, "unit": "rpm"}
